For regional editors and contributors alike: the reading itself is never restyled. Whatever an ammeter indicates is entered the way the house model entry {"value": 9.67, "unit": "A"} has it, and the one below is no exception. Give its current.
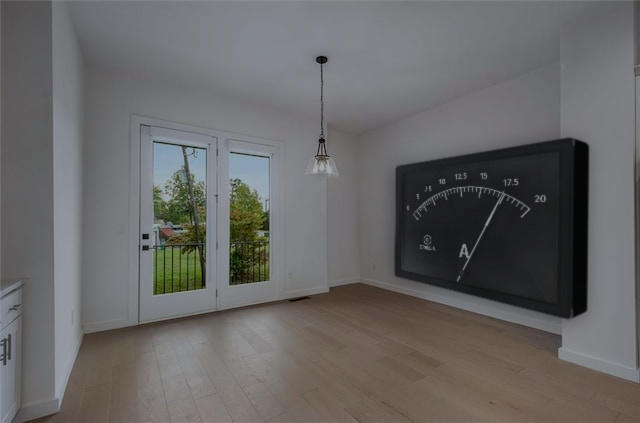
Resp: {"value": 17.5, "unit": "A"}
